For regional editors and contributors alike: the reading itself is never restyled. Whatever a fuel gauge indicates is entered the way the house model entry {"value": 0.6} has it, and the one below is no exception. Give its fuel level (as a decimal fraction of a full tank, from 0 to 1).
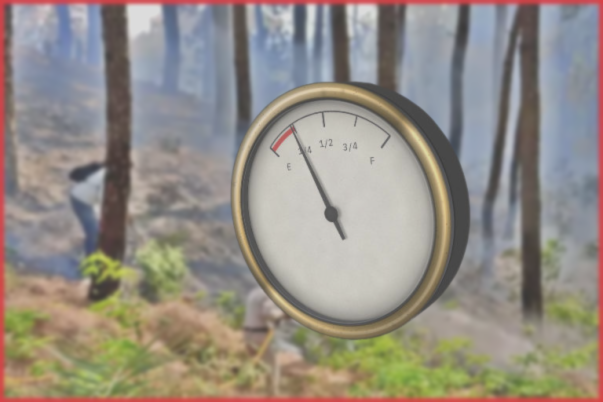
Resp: {"value": 0.25}
